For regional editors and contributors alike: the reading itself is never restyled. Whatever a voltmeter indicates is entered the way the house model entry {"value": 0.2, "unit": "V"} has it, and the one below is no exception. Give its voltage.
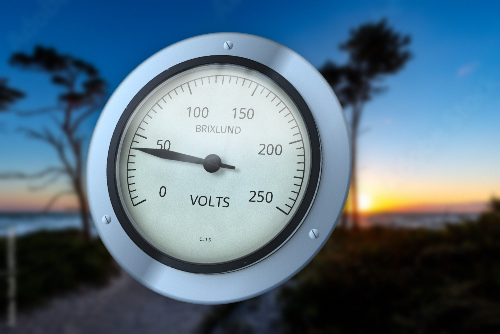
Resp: {"value": 40, "unit": "V"}
